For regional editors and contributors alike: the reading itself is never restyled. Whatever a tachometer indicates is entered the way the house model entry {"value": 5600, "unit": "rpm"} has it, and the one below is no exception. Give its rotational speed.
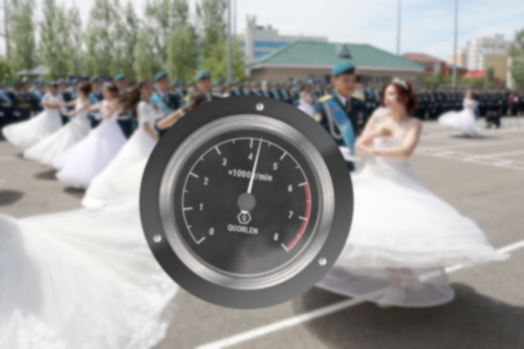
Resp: {"value": 4250, "unit": "rpm"}
